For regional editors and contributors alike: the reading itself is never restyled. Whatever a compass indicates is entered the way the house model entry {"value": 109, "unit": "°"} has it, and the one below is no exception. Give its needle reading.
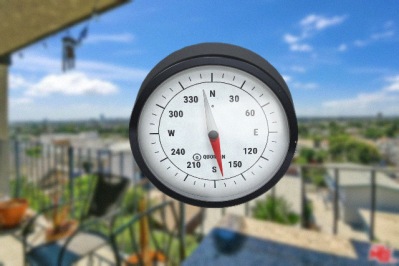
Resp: {"value": 170, "unit": "°"}
